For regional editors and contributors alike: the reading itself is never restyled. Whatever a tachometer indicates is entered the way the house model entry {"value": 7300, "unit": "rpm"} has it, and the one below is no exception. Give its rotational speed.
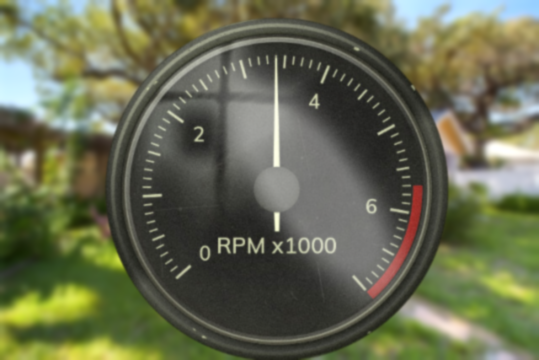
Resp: {"value": 3400, "unit": "rpm"}
